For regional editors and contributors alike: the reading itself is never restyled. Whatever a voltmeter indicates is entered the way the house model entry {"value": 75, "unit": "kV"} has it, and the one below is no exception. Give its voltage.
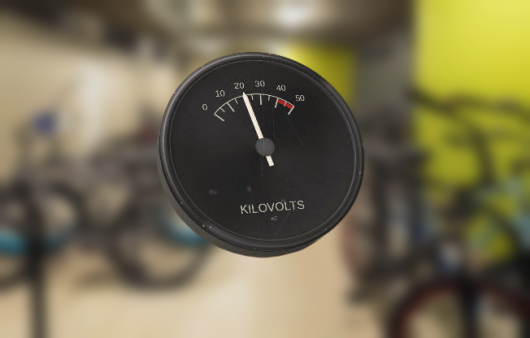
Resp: {"value": 20, "unit": "kV"}
